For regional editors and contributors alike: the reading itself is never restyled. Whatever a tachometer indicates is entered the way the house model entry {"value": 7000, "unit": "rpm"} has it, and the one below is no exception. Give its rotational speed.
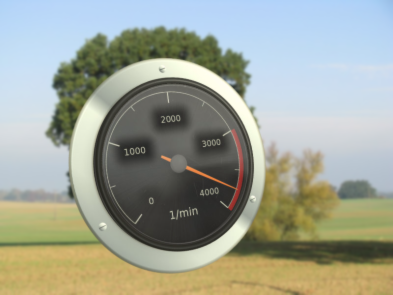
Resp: {"value": 3750, "unit": "rpm"}
